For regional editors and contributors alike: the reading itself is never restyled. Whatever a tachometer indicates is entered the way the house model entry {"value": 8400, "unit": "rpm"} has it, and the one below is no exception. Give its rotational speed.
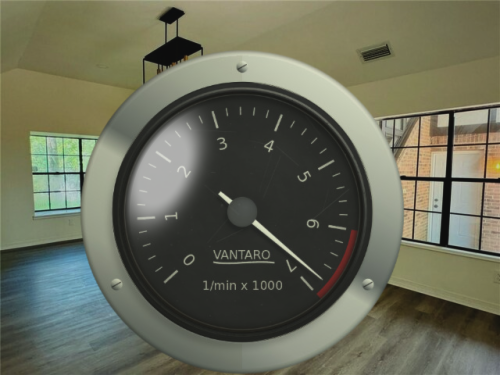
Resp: {"value": 6800, "unit": "rpm"}
